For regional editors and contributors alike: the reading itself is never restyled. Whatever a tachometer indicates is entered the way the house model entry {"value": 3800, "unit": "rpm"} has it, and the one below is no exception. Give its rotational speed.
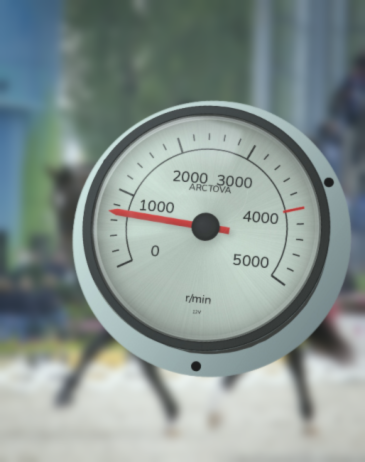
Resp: {"value": 700, "unit": "rpm"}
